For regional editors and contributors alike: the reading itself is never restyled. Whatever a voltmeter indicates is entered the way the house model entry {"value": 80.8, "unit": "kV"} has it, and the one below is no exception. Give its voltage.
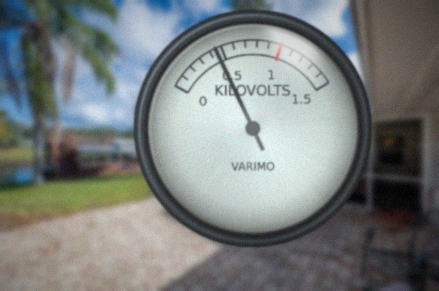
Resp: {"value": 0.45, "unit": "kV"}
